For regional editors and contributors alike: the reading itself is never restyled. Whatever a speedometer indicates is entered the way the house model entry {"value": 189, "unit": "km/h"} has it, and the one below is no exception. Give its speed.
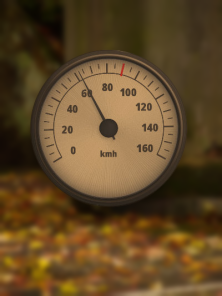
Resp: {"value": 62.5, "unit": "km/h"}
